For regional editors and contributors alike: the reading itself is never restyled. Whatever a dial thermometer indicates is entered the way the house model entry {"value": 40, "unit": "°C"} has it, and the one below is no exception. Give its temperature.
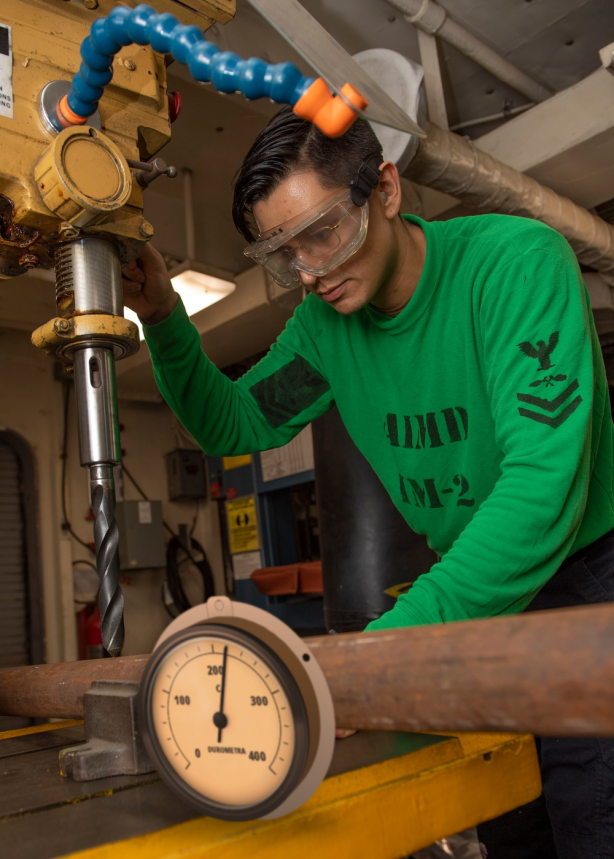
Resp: {"value": 220, "unit": "°C"}
